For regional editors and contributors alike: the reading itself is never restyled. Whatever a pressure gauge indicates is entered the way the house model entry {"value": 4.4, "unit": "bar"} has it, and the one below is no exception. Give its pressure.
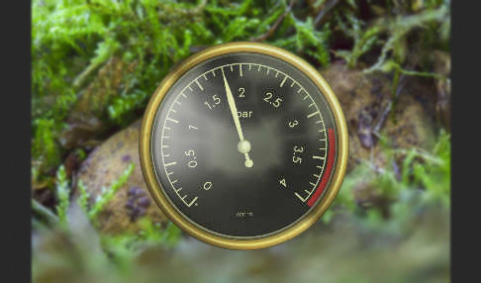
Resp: {"value": 1.8, "unit": "bar"}
